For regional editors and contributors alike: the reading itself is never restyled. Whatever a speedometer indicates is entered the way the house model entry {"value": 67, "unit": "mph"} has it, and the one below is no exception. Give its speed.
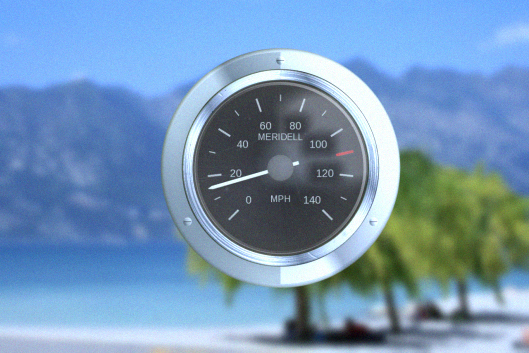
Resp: {"value": 15, "unit": "mph"}
